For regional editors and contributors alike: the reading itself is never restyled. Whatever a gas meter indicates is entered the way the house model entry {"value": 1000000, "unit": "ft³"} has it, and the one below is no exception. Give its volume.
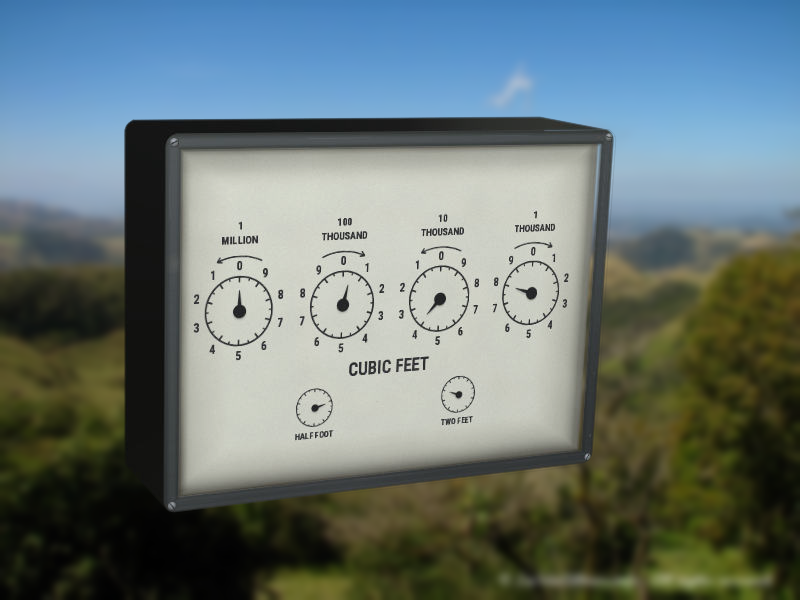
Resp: {"value": 3800, "unit": "ft³"}
